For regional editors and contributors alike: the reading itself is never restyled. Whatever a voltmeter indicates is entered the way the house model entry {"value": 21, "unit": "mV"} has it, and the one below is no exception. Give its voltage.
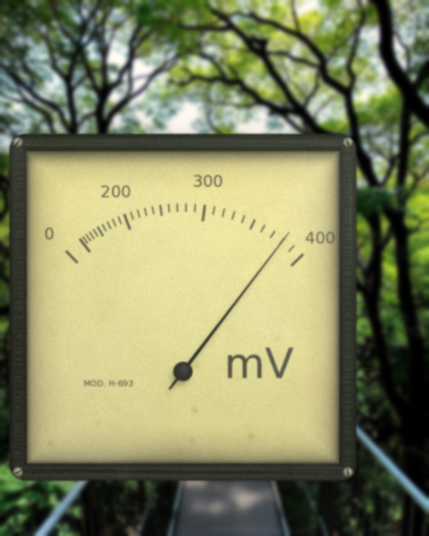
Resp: {"value": 380, "unit": "mV"}
